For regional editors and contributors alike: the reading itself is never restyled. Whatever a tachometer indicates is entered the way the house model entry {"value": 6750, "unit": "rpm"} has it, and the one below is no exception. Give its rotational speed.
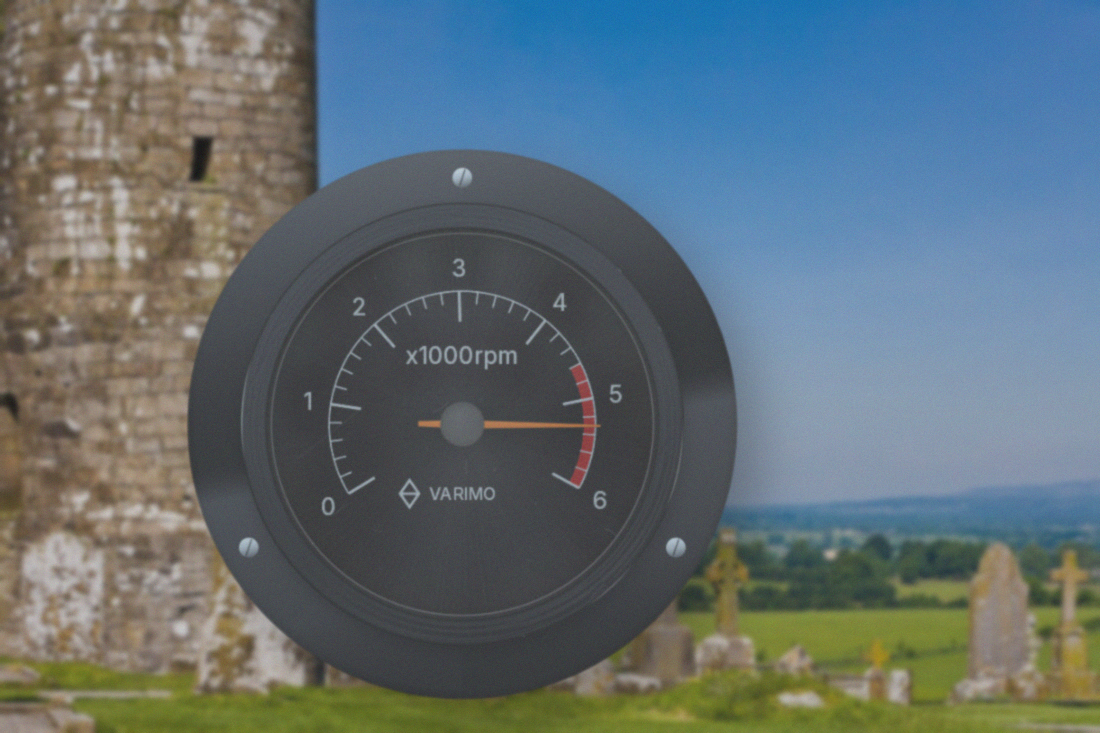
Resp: {"value": 5300, "unit": "rpm"}
